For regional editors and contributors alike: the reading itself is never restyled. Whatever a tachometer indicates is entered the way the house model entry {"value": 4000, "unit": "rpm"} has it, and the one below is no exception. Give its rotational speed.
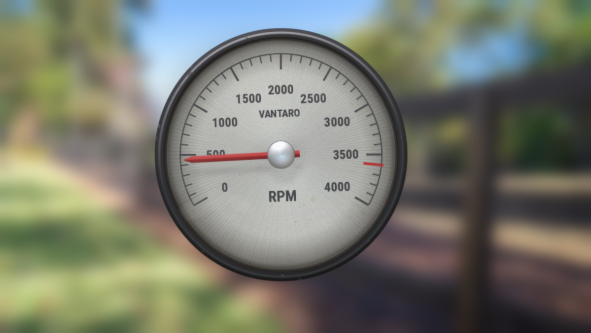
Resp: {"value": 450, "unit": "rpm"}
